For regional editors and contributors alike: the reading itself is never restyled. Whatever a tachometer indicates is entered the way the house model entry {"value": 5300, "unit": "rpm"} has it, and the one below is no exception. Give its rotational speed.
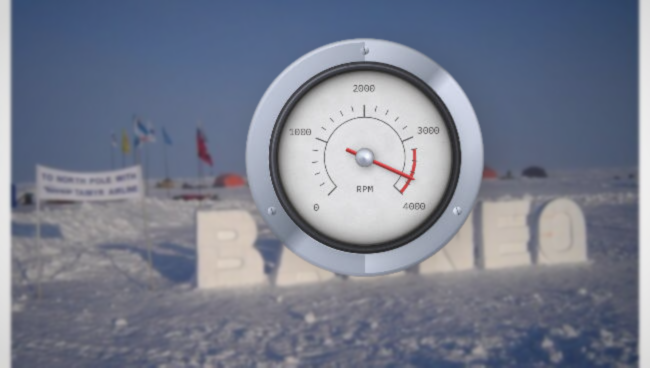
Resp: {"value": 3700, "unit": "rpm"}
